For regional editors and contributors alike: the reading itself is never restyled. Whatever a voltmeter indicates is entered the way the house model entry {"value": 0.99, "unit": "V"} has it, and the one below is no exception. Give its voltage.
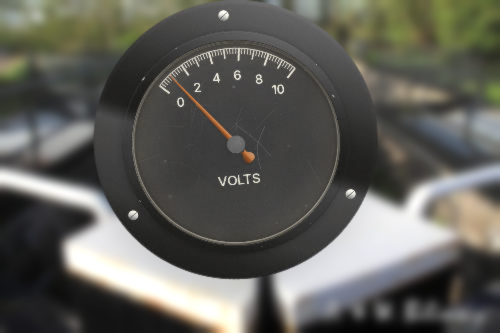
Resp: {"value": 1, "unit": "V"}
